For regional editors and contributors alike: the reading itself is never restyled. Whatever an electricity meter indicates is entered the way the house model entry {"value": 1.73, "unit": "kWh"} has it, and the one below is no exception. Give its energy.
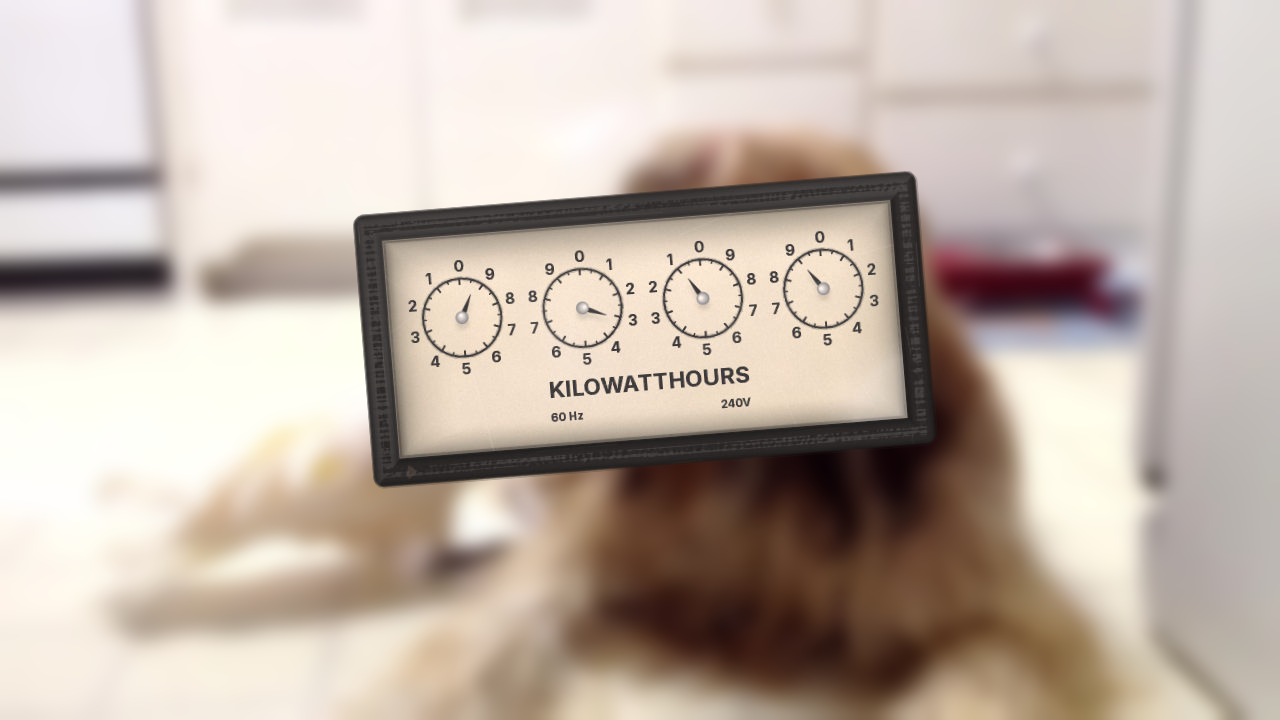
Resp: {"value": 9309, "unit": "kWh"}
